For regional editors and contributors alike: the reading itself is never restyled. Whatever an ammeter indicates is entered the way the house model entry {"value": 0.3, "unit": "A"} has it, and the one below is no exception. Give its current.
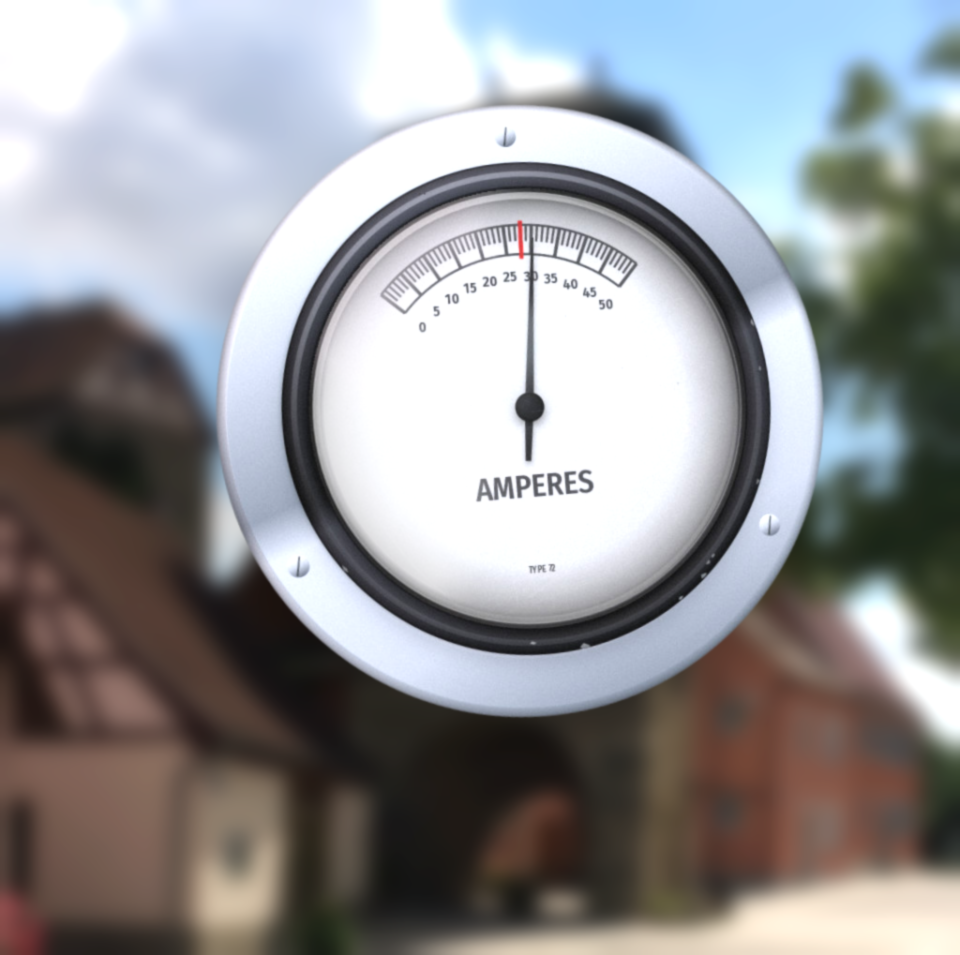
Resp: {"value": 30, "unit": "A"}
